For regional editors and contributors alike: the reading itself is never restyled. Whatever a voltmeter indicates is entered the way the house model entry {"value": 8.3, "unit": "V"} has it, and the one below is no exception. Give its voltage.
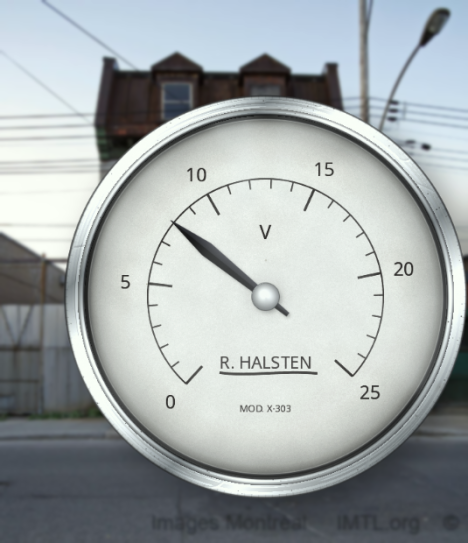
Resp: {"value": 8, "unit": "V"}
